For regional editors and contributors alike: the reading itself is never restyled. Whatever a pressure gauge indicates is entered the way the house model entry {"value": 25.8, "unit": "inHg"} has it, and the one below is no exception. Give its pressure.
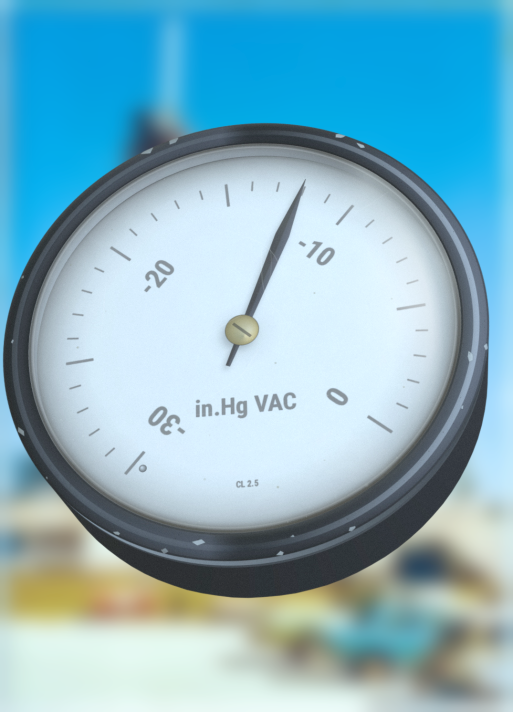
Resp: {"value": -12, "unit": "inHg"}
